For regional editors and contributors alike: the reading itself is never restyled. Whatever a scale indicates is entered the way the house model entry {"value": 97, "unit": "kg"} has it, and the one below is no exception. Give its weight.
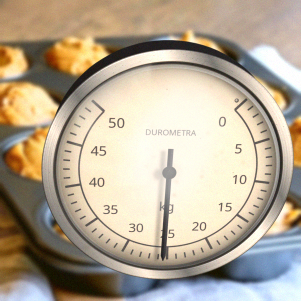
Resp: {"value": 25.5, "unit": "kg"}
